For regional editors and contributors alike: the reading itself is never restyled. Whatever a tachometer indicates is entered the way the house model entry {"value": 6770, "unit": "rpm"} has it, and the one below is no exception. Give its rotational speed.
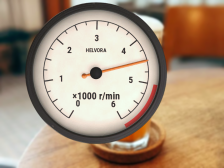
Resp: {"value": 4500, "unit": "rpm"}
